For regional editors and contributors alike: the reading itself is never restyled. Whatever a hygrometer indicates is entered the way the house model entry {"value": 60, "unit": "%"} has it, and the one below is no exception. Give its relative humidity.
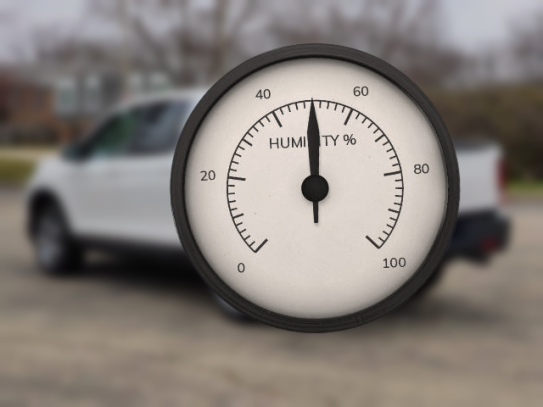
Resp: {"value": 50, "unit": "%"}
